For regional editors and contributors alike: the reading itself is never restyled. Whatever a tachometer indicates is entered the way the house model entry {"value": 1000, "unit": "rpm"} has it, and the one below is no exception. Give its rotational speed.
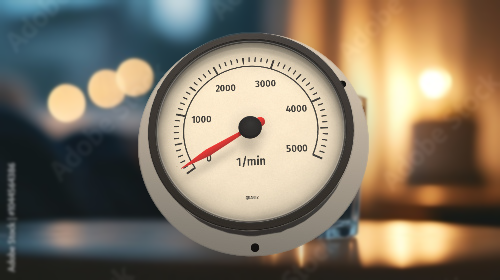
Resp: {"value": 100, "unit": "rpm"}
